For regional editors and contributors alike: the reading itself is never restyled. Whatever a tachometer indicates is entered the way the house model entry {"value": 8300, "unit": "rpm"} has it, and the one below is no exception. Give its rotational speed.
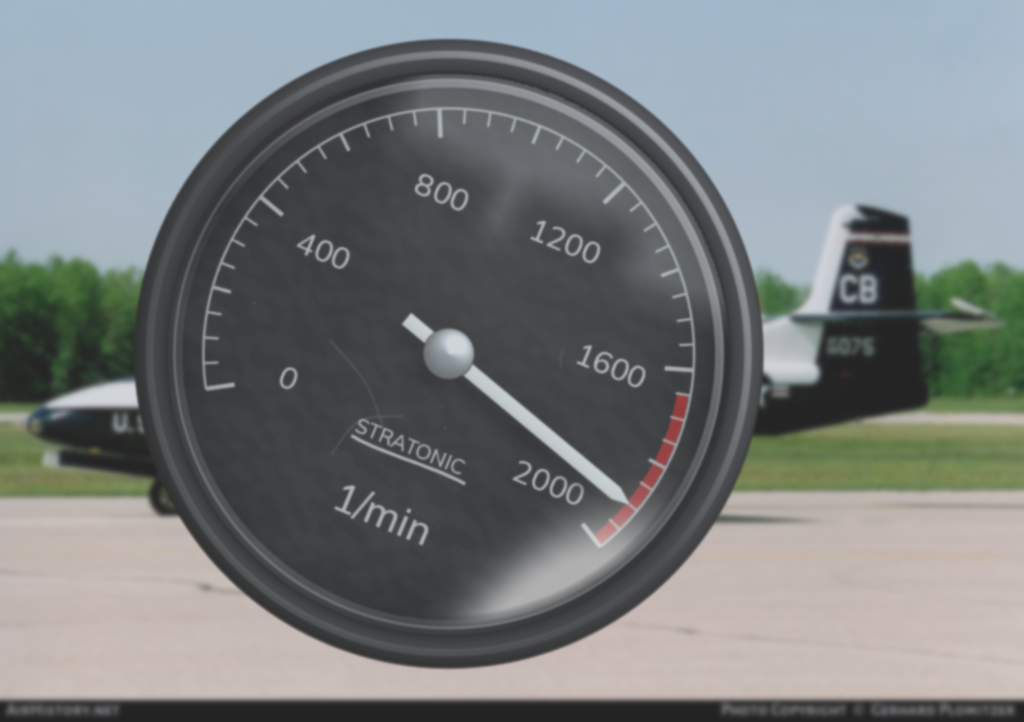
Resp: {"value": 1900, "unit": "rpm"}
